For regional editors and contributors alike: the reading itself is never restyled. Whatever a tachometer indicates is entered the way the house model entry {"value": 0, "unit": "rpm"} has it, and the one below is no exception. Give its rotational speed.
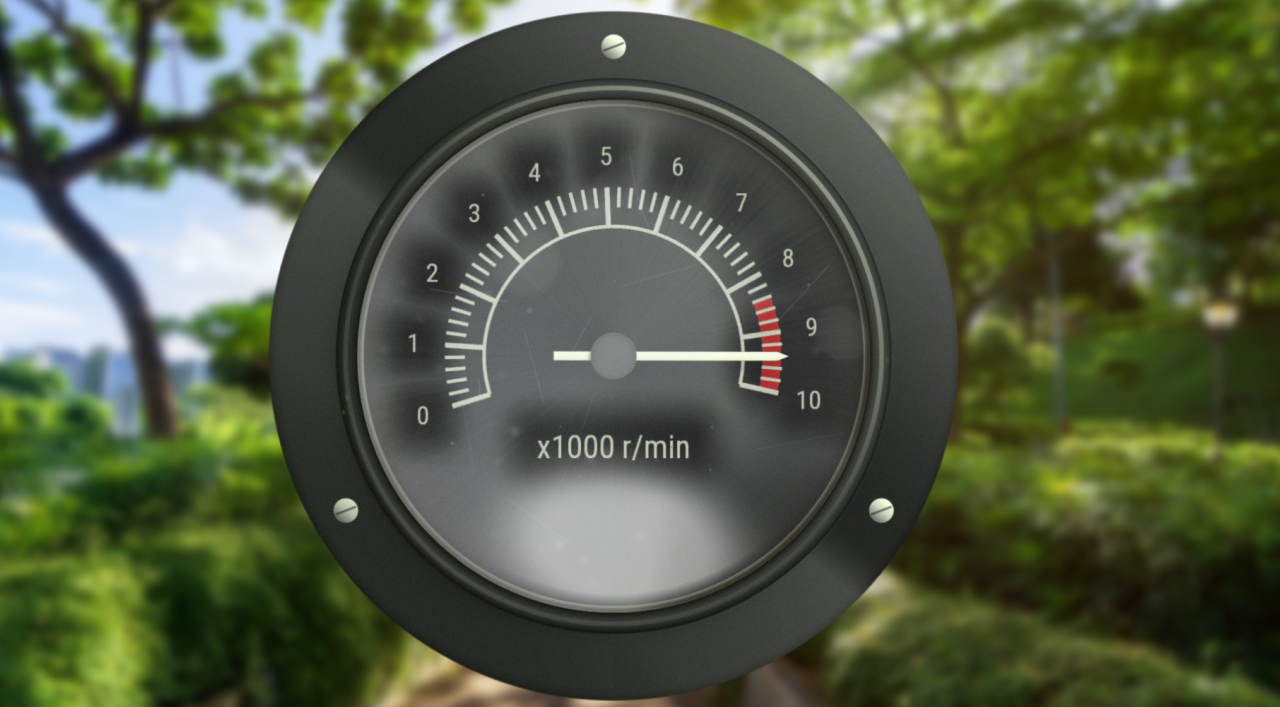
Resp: {"value": 9400, "unit": "rpm"}
